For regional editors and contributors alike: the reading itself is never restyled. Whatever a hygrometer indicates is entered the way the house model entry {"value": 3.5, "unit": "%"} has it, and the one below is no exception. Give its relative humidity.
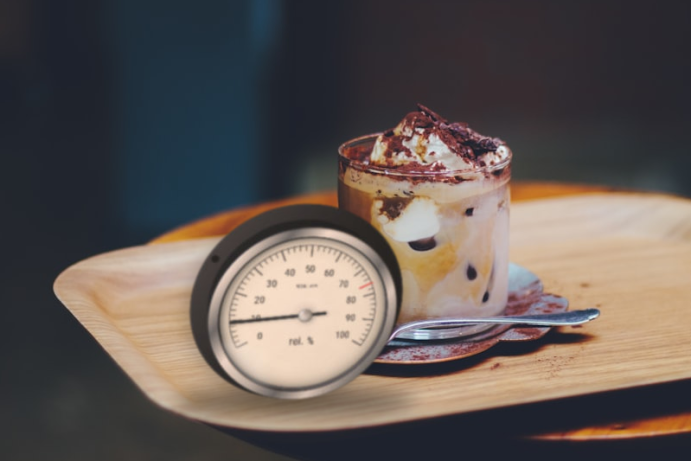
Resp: {"value": 10, "unit": "%"}
